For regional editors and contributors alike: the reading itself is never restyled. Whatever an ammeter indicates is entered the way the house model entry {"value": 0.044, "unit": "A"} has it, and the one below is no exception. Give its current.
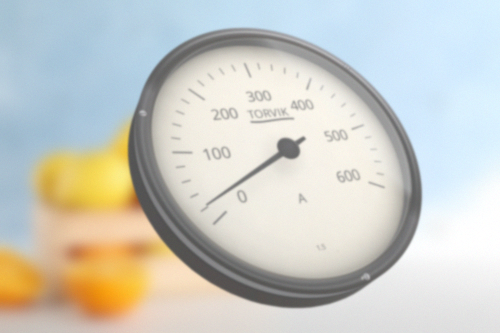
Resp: {"value": 20, "unit": "A"}
